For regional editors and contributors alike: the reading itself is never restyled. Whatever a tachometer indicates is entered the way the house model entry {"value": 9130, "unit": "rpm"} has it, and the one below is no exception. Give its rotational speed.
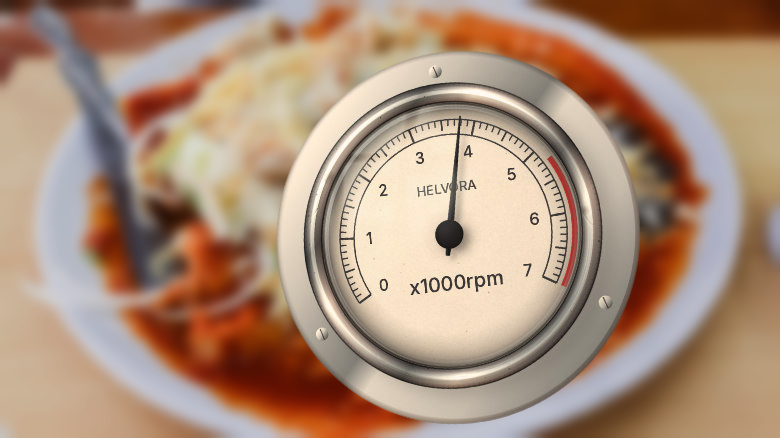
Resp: {"value": 3800, "unit": "rpm"}
